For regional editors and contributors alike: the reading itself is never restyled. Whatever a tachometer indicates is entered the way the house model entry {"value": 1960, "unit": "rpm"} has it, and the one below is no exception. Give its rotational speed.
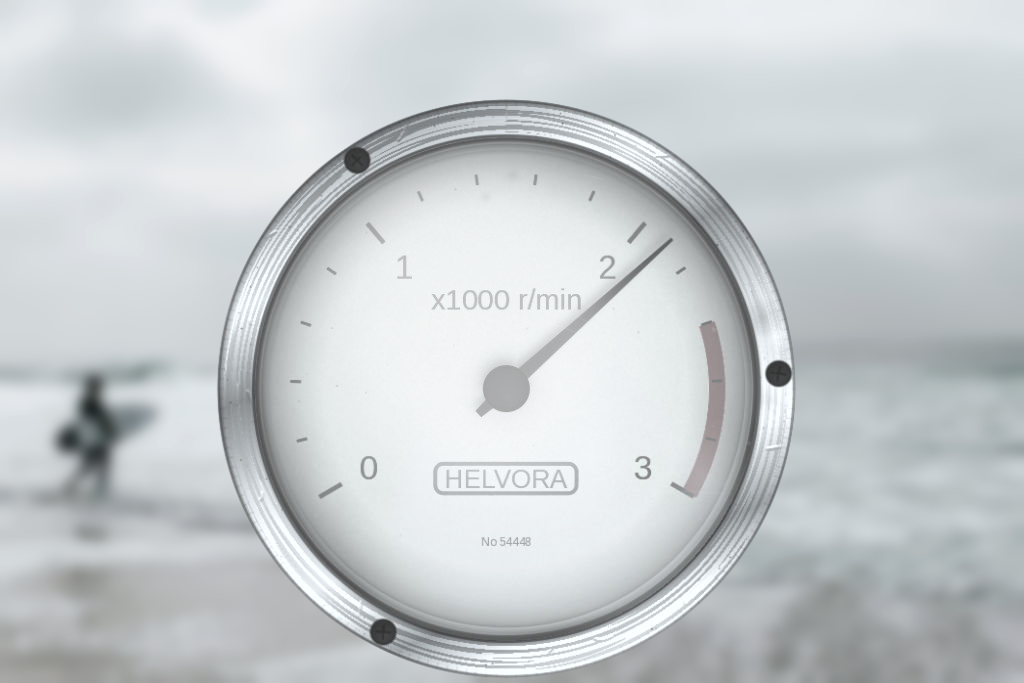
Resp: {"value": 2100, "unit": "rpm"}
